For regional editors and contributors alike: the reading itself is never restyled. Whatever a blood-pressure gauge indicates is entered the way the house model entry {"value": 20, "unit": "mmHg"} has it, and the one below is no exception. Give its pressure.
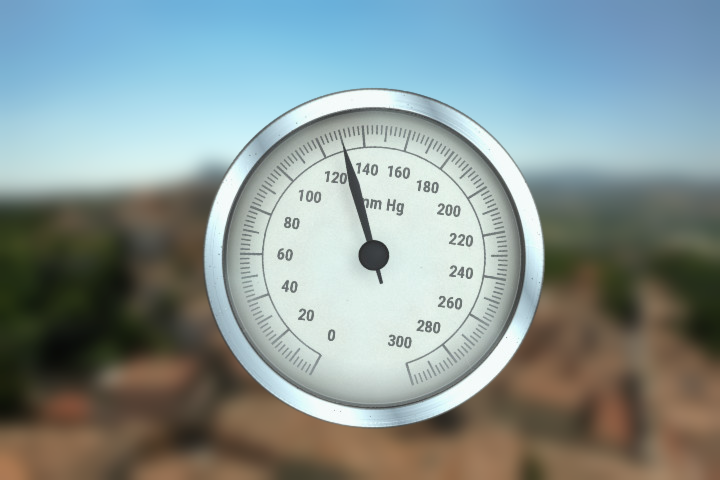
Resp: {"value": 130, "unit": "mmHg"}
